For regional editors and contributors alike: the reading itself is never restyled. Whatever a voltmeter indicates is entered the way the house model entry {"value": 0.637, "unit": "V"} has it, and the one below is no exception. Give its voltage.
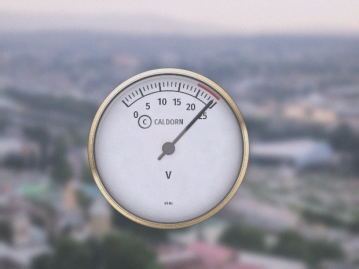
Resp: {"value": 24, "unit": "V"}
